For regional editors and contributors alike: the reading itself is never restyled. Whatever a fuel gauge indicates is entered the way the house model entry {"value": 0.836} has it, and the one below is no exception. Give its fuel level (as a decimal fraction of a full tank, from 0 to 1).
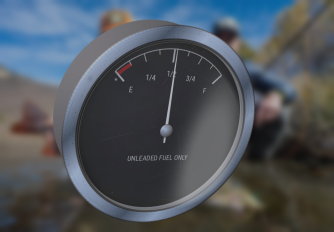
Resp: {"value": 0.5}
